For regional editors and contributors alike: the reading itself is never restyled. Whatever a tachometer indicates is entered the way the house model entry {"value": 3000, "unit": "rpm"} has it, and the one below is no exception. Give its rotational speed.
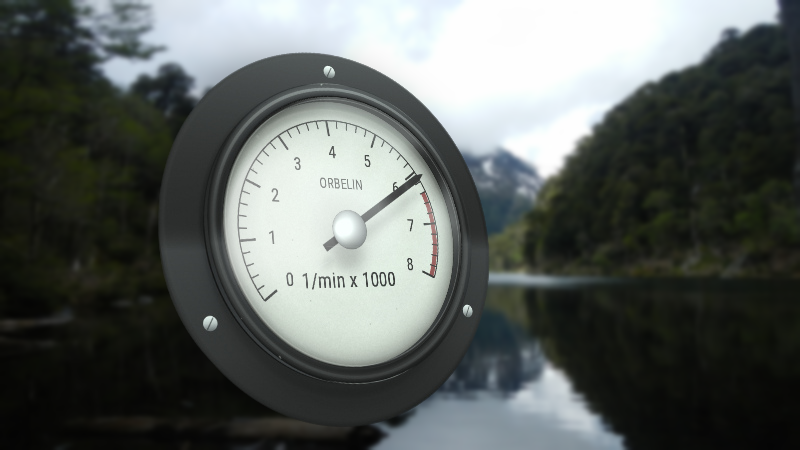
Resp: {"value": 6100, "unit": "rpm"}
